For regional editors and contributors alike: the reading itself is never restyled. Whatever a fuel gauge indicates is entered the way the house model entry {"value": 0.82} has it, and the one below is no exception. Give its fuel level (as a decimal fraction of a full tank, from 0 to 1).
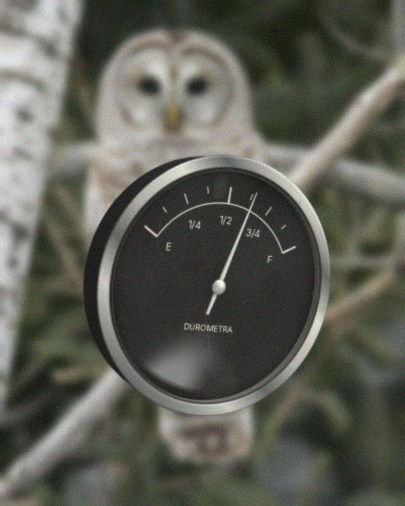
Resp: {"value": 0.625}
